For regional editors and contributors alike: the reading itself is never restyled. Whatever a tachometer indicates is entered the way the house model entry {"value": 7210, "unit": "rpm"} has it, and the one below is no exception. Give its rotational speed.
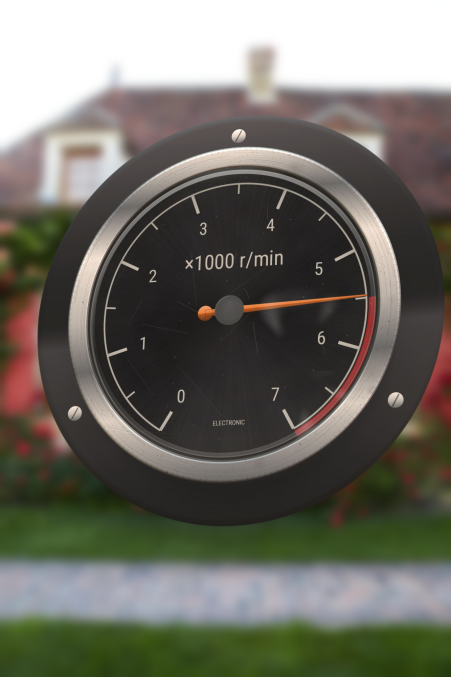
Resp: {"value": 5500, "unit": "rpm"}
